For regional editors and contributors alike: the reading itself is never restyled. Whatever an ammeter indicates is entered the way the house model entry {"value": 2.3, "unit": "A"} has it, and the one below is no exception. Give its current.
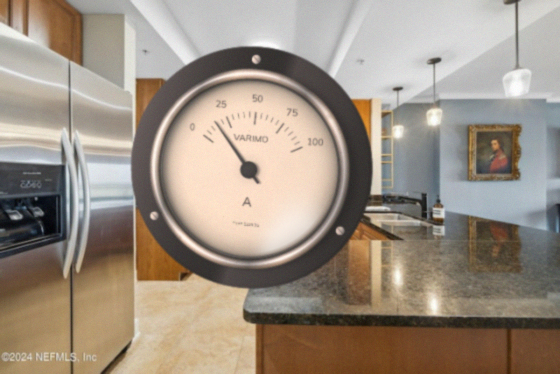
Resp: {"value": 15, "unit": "A"}
